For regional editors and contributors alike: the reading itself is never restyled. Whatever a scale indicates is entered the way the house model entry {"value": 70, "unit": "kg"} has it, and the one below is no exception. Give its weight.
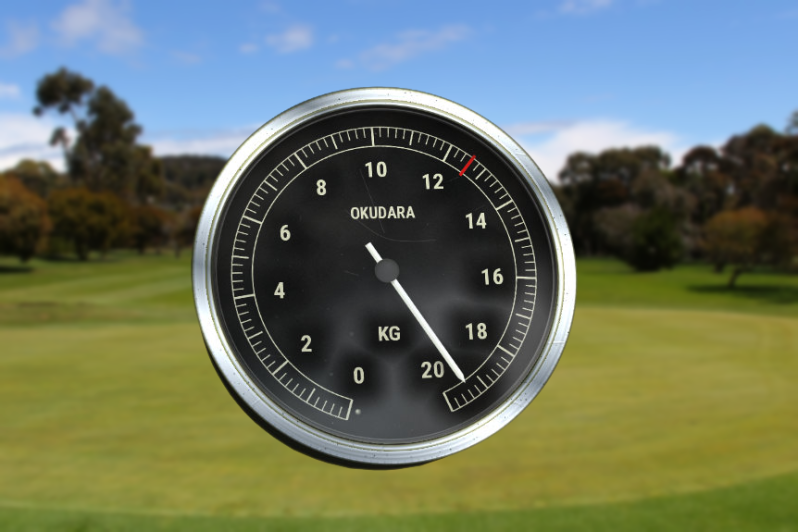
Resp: {"value": 19.4, "unit": "kg"}
